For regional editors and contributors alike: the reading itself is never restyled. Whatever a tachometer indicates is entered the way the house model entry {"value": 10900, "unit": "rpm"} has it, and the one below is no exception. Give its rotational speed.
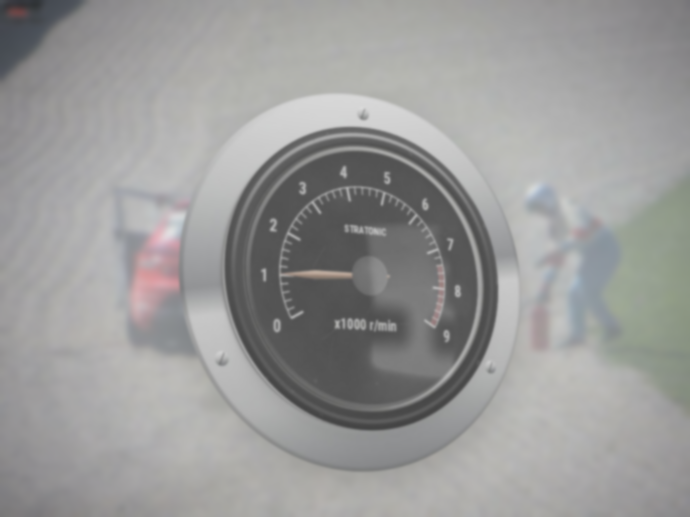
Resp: {"value": 1000, "unit": "rpm"}
